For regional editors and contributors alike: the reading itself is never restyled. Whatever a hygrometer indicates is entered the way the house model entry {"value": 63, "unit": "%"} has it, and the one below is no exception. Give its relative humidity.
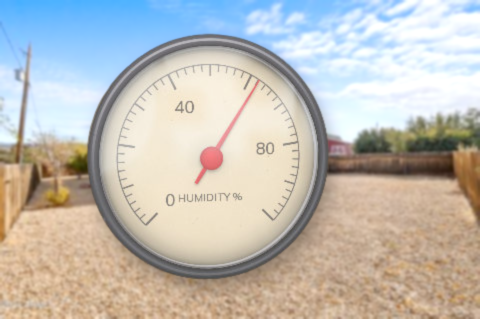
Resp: {"value": 62, "unit": "%"}
